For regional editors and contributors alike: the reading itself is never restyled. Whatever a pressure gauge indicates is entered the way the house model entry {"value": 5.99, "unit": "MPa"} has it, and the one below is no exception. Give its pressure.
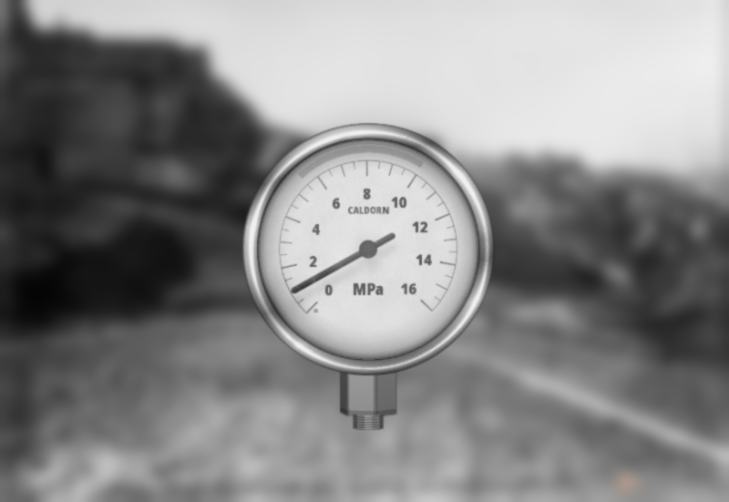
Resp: {"value": 1, "unit": "MPa"}
